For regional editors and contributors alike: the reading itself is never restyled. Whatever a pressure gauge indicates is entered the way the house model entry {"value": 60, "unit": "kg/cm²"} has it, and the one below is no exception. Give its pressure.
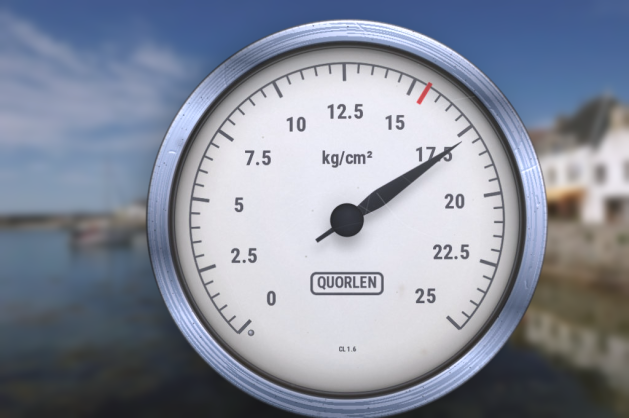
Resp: {"value": 17.75, "unit": "kg/cm²"}
